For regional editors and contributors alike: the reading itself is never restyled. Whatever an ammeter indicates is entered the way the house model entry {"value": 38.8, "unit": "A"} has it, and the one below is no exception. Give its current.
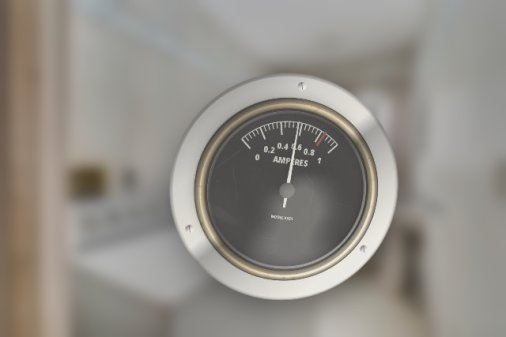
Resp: {"value": 0.56, "unit": "A"}
